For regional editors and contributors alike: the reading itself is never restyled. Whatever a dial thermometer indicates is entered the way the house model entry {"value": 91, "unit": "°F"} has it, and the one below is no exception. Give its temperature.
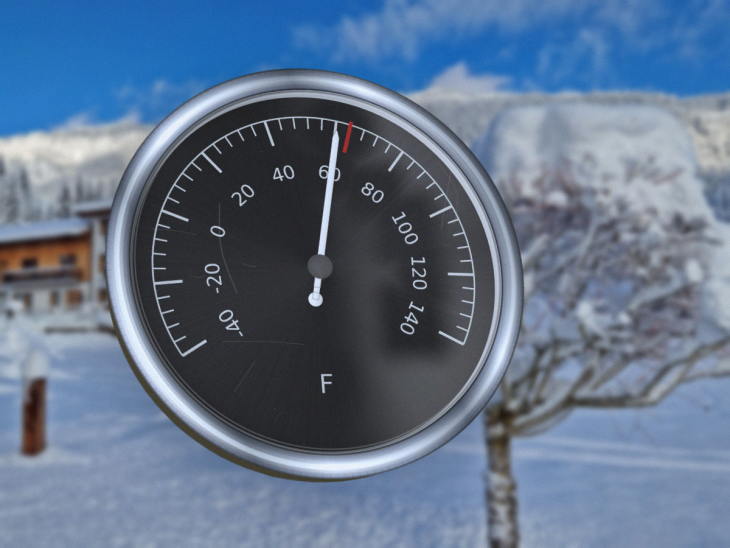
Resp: {"value": 60, "unit": "°F"}
